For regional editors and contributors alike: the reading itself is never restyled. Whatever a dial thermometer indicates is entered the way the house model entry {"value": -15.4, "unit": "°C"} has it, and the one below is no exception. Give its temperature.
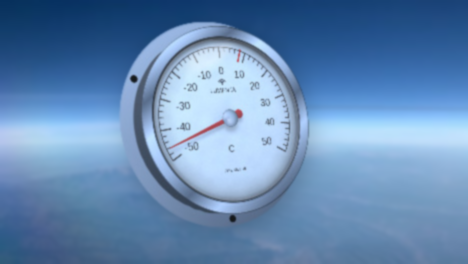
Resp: {"value": -46, "unit": "°C"}
